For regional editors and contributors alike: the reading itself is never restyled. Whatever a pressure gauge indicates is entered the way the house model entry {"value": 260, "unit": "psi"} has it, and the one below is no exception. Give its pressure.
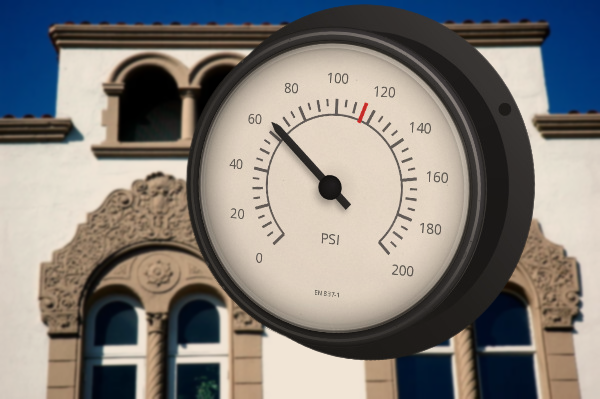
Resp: {"value": 65, "unit": "psi"}
